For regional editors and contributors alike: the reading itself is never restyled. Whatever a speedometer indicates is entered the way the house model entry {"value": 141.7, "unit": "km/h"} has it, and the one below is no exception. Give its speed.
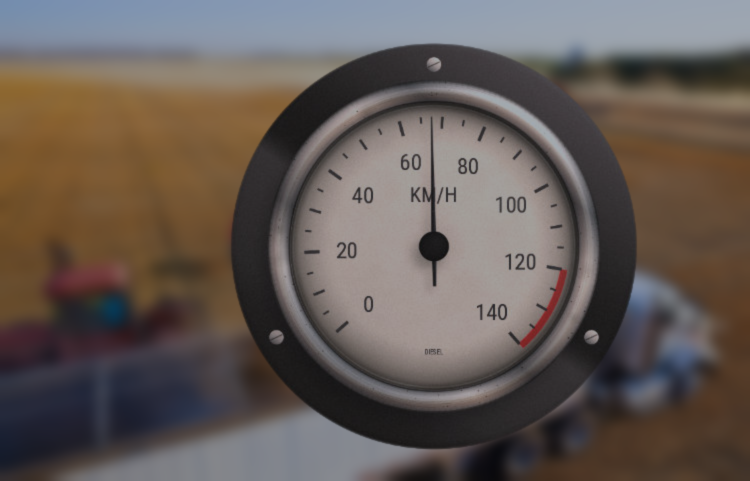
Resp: {"value": 67.5, "unit": "km/h"}
